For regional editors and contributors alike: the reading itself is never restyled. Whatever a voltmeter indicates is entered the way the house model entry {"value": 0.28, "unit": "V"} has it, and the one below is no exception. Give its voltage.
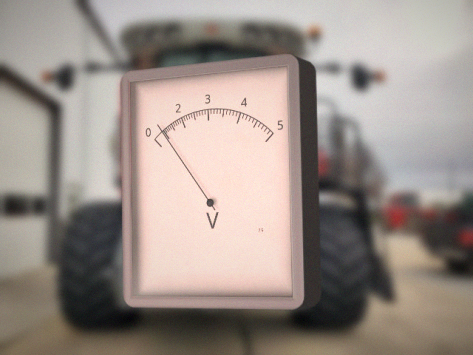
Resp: {"value": 1, "unit": "V"}
